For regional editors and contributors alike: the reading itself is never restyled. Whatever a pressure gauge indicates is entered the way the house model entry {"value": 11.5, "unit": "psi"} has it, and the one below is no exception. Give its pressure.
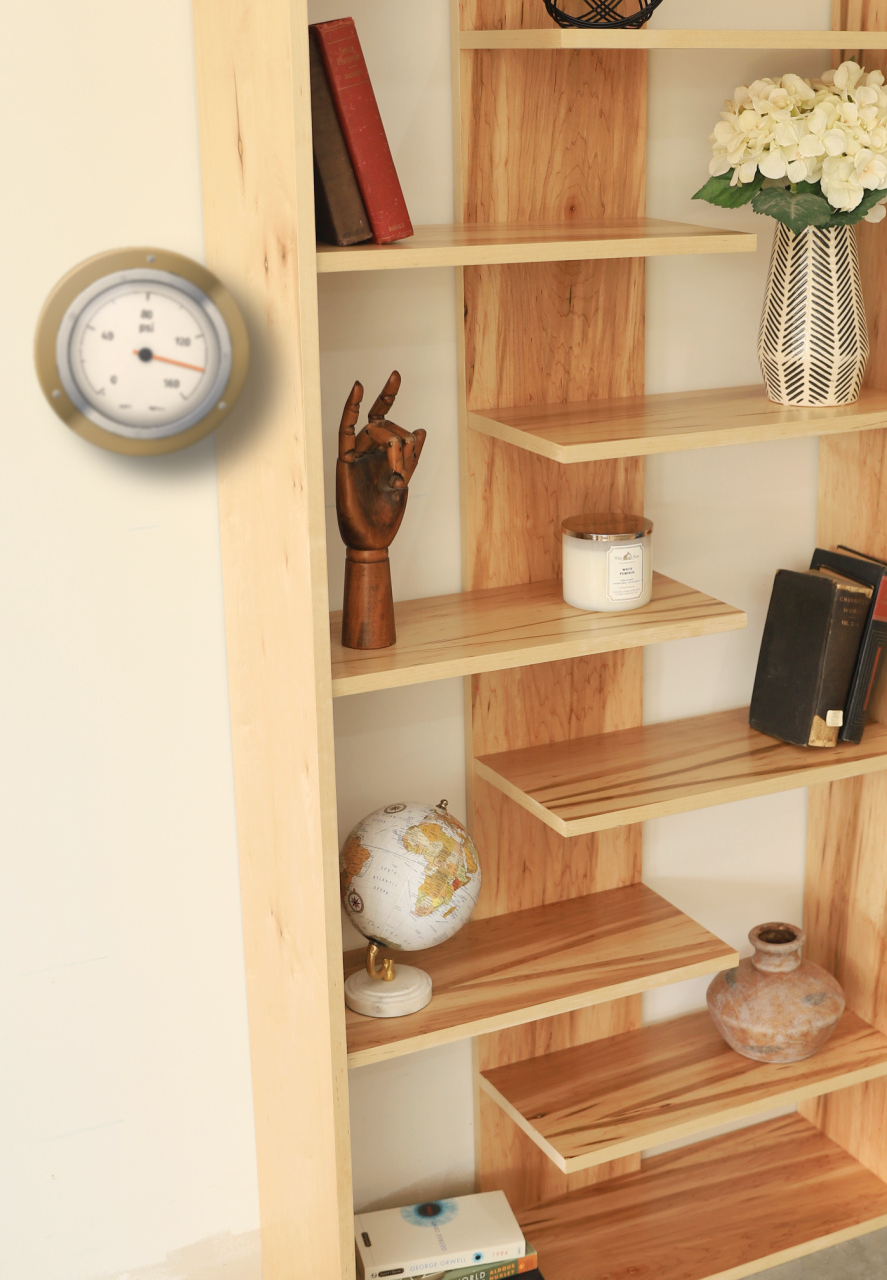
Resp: {"value": 140, "unit": "psi"}
